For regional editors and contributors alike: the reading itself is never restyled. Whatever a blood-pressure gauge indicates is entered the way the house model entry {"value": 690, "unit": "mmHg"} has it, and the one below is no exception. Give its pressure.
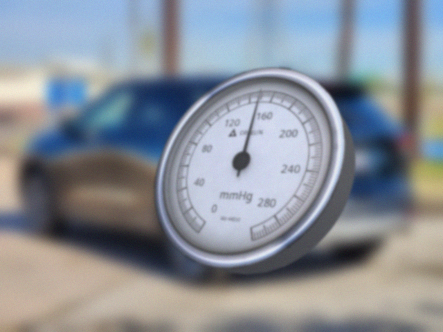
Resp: {"value": 150, "unit": "mmHg"}
